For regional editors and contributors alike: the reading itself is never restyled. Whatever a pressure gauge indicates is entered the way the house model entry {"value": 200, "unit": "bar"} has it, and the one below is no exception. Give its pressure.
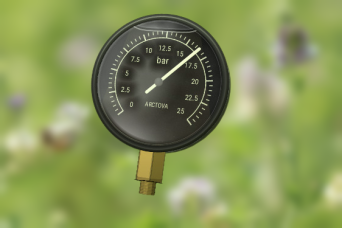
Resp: {"value": 16.5, "unit": "bar"}
